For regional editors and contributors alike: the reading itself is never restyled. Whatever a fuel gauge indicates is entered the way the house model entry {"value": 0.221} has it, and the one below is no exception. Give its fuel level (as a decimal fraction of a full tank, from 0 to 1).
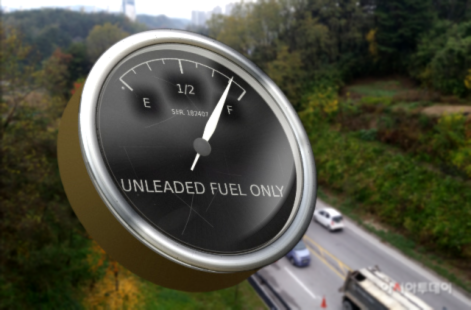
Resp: {"value": 0.875}
